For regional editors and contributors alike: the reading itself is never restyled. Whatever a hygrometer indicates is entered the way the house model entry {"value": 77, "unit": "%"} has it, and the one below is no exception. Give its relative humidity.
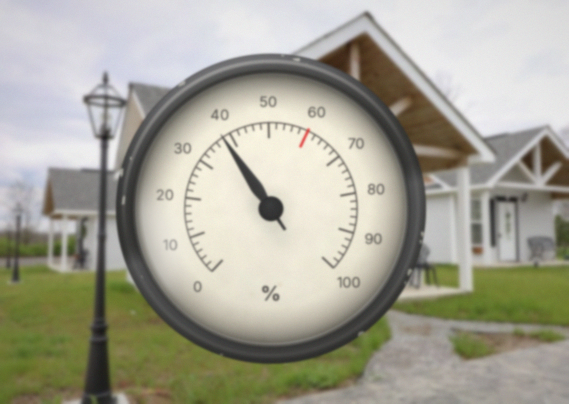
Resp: {"value": 38, "unit": "%"}
